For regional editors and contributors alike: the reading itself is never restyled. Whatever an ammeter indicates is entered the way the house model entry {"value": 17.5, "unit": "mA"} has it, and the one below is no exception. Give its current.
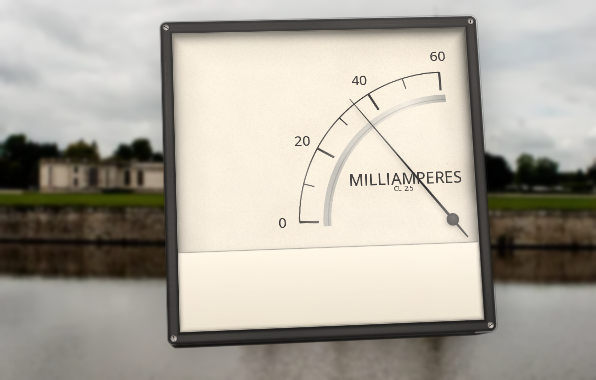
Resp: {"value": 35, "unit": "mA"}
